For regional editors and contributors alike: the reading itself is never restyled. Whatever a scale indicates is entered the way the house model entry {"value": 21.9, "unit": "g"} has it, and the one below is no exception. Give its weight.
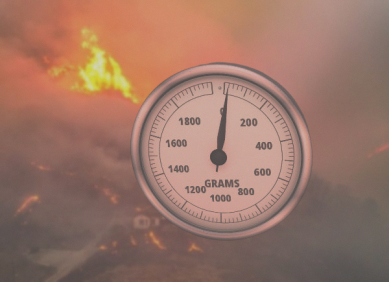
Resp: {"value": 20, "unit": "g"}
